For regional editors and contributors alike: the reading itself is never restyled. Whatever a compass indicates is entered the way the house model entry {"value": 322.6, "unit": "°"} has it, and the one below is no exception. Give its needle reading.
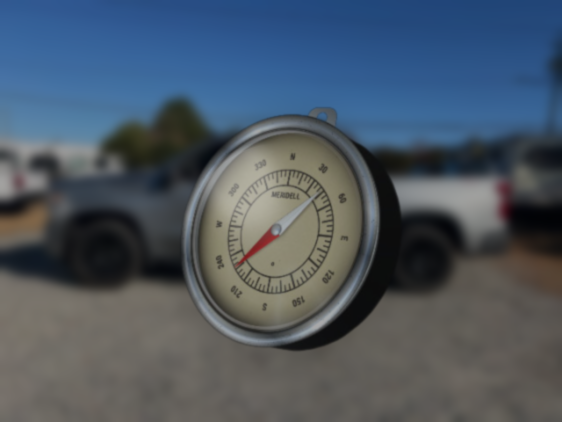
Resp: {"value": 225, "unit": "°"}
